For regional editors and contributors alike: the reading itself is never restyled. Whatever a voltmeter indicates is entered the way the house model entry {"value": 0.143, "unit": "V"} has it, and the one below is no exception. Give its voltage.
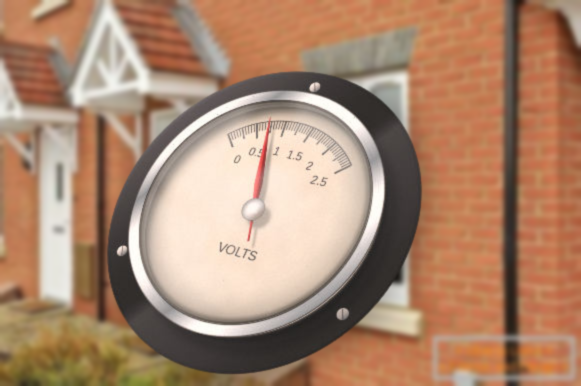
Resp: {"value": 0.75, "unit": "V"}
